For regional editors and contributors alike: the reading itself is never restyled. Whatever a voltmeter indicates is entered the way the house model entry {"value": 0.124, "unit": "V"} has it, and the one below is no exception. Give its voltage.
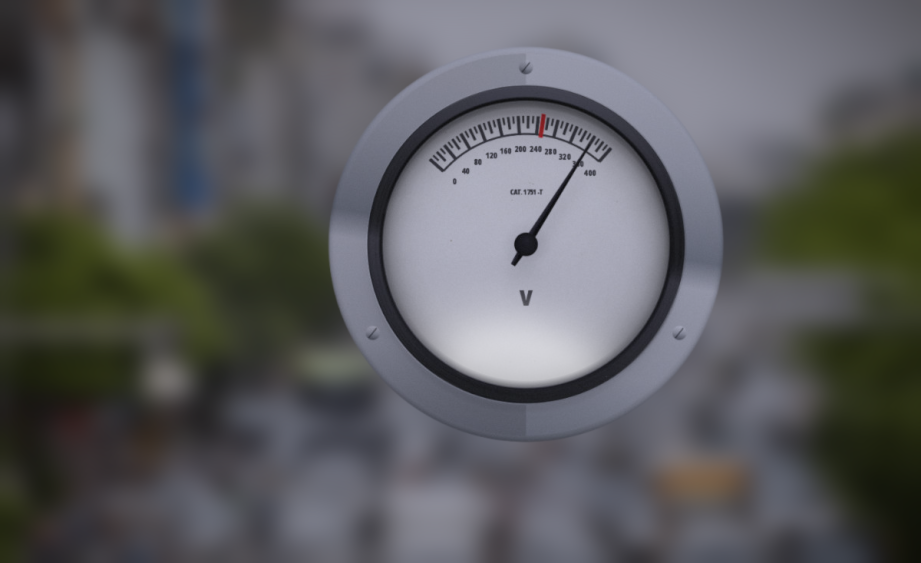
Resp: {"value": 360, "unit": "V"}
